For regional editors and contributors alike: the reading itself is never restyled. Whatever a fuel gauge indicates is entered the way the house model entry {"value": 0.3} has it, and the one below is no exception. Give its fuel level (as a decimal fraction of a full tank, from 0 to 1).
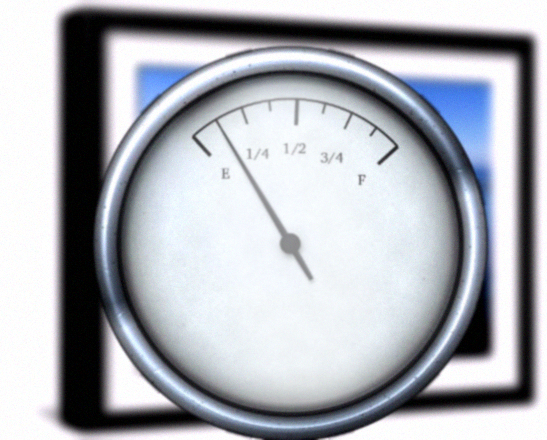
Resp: {"value": 0.125}
